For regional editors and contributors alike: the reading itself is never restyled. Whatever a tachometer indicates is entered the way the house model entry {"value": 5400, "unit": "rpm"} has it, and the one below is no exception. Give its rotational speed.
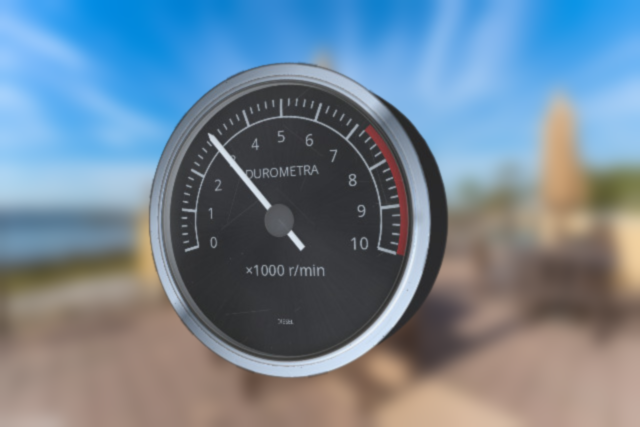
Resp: {"value": 3000, "unit": "rpm"}
